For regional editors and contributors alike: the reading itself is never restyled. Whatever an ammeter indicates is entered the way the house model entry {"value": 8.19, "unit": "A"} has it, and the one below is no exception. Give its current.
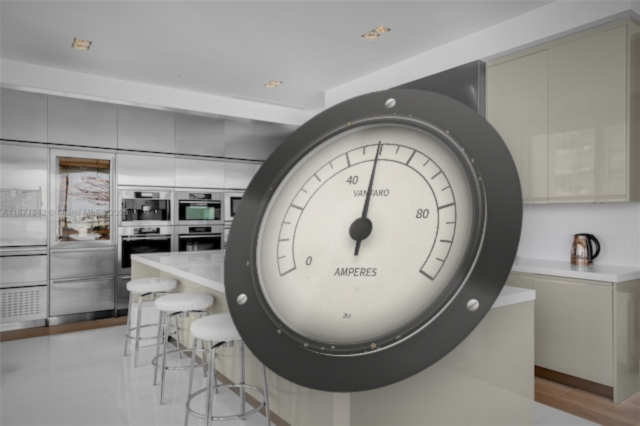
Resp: {"value": 50, "unit": "A"}
